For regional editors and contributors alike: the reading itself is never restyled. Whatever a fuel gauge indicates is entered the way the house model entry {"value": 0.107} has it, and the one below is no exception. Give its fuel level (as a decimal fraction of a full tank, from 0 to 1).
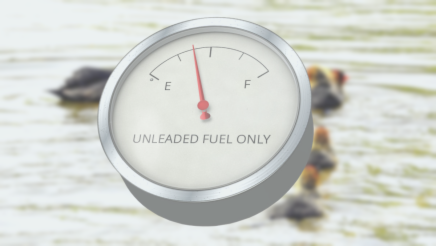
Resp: {"value": 0.375}
